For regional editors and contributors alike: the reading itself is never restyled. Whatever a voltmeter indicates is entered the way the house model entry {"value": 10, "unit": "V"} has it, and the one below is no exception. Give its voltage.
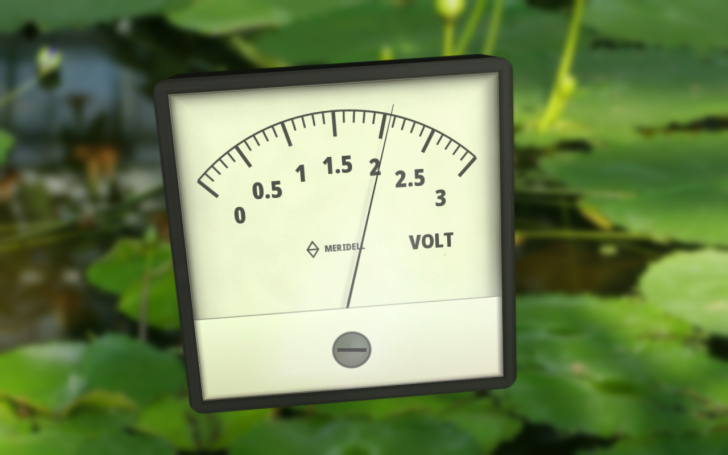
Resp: {"value": 2.05, "unit": "V"}
